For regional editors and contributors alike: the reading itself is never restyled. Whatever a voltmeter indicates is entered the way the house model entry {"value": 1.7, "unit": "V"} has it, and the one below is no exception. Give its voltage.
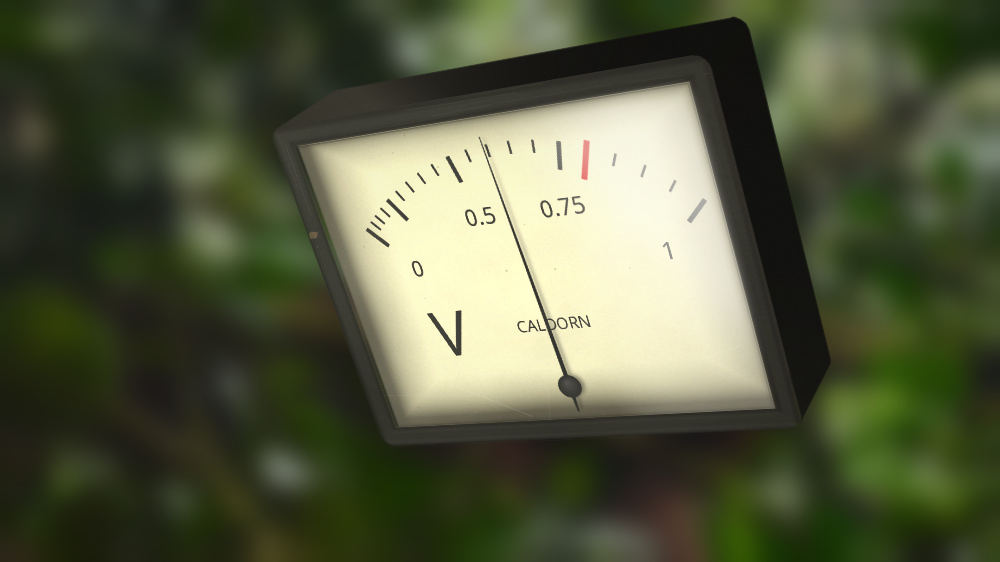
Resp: {"value": 0.6, "unit": "V"}
